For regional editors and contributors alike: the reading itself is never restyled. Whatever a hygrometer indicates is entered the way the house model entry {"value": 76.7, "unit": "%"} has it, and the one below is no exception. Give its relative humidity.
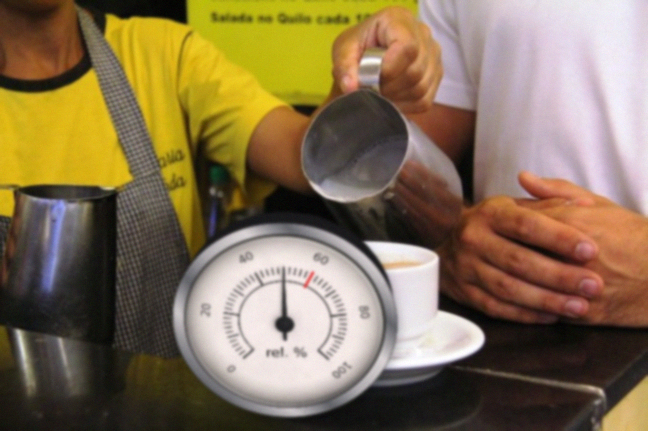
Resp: {"value": 50, "unit": "%"}
